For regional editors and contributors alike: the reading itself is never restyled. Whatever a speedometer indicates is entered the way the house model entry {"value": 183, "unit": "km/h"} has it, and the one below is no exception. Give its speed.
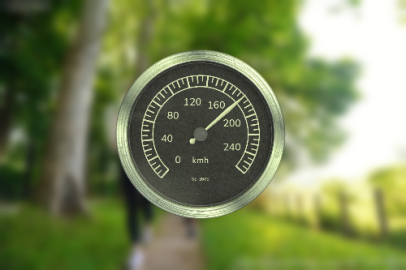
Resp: {"value": 180, "unit": "km/h"}
